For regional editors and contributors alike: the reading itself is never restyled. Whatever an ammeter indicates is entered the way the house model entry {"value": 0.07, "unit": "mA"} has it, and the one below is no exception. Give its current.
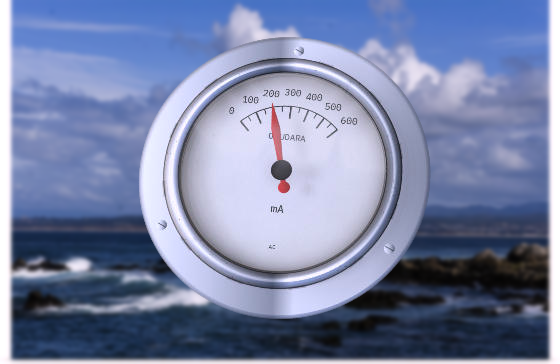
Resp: {"value": 200, "unit": "mA"}
